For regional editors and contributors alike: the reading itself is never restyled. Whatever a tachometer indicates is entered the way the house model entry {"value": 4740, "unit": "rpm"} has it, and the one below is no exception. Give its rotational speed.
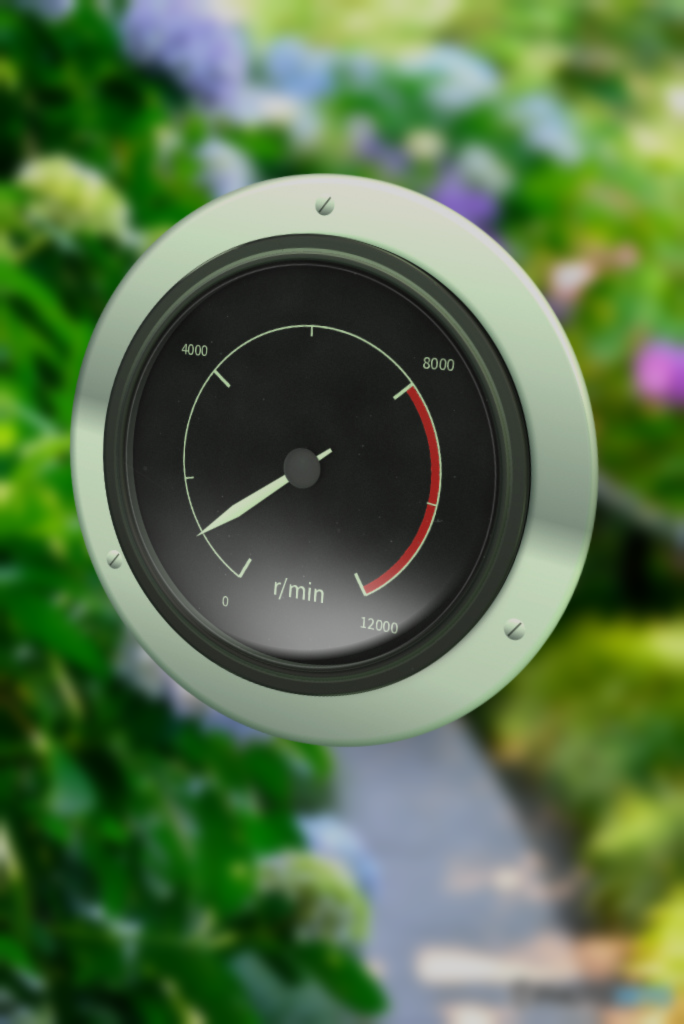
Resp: {"value": 1000, "unit": "rpm"}
